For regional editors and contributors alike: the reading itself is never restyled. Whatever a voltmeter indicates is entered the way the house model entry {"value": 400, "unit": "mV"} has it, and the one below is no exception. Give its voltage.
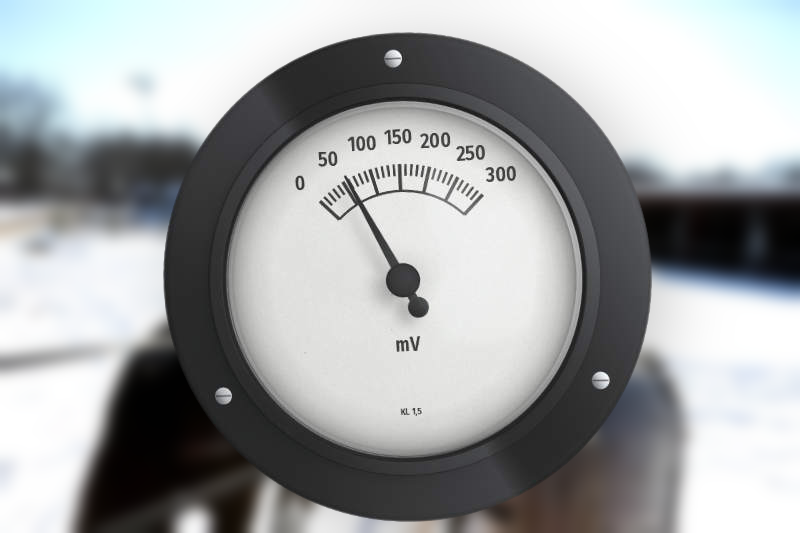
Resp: {"value": 60, "unit": "mV"}
